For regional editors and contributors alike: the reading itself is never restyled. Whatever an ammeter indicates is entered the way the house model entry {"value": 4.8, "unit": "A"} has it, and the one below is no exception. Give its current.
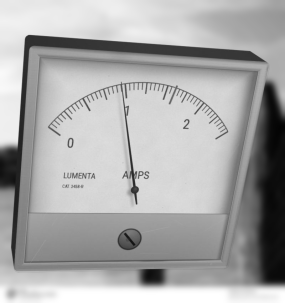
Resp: {"value": 0.95, "unit": "A"}
